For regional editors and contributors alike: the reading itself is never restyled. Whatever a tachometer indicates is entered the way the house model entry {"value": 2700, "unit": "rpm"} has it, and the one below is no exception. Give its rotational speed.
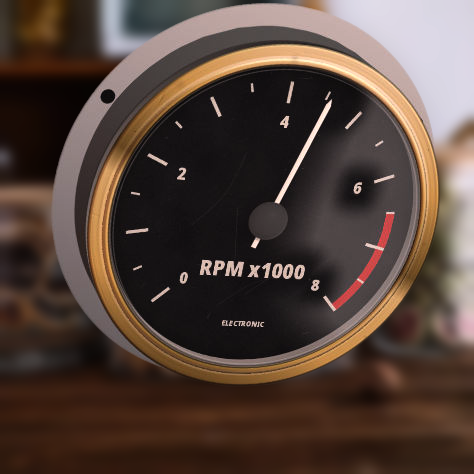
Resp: {"value": 4500, "unit": "rpm"}
